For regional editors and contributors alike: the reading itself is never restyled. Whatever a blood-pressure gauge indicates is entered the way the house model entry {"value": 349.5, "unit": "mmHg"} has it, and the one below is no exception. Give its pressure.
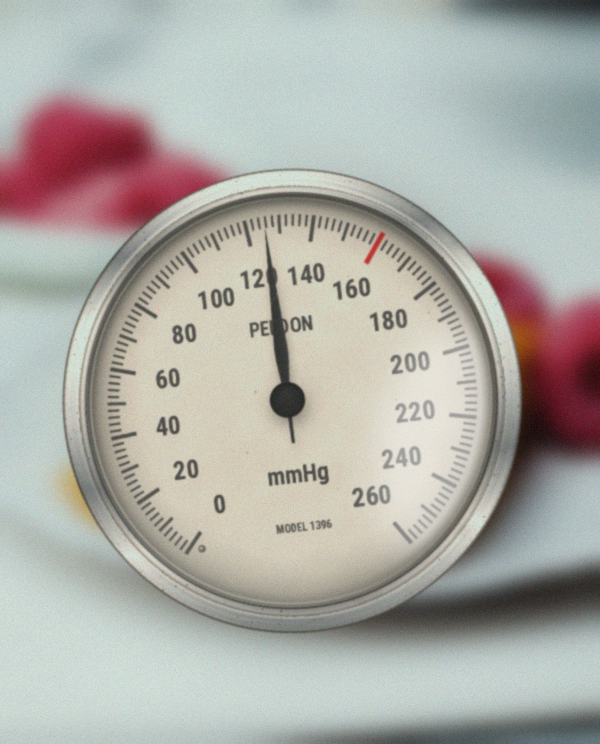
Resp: {"value": 126, "unit": "mmHg"}
